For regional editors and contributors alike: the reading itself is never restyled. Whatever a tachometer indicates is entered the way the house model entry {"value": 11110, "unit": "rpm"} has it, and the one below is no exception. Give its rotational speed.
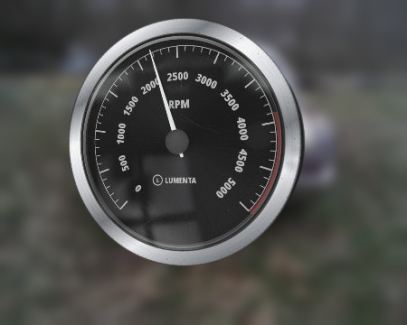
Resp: {"value": 2200, "unit": "rpm"}
